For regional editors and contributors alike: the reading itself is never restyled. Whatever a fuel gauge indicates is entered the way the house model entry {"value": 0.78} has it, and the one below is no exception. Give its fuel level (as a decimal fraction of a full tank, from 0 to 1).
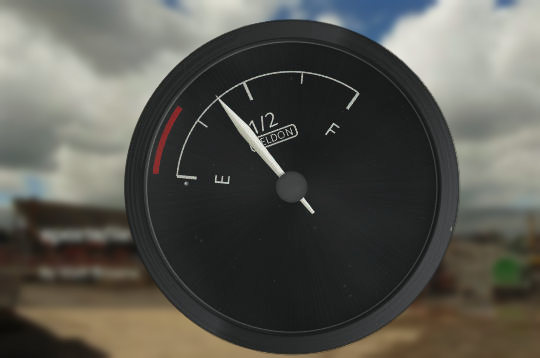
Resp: {"value": 0.375}
